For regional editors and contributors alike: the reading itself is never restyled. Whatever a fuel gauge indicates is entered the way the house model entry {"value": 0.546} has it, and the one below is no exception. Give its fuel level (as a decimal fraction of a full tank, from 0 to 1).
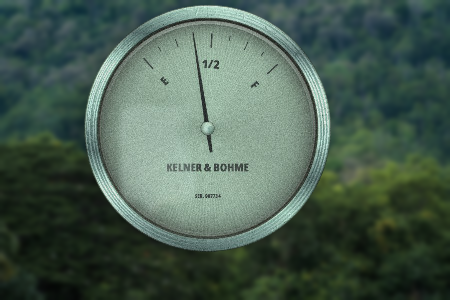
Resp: {"value": 0.375}
